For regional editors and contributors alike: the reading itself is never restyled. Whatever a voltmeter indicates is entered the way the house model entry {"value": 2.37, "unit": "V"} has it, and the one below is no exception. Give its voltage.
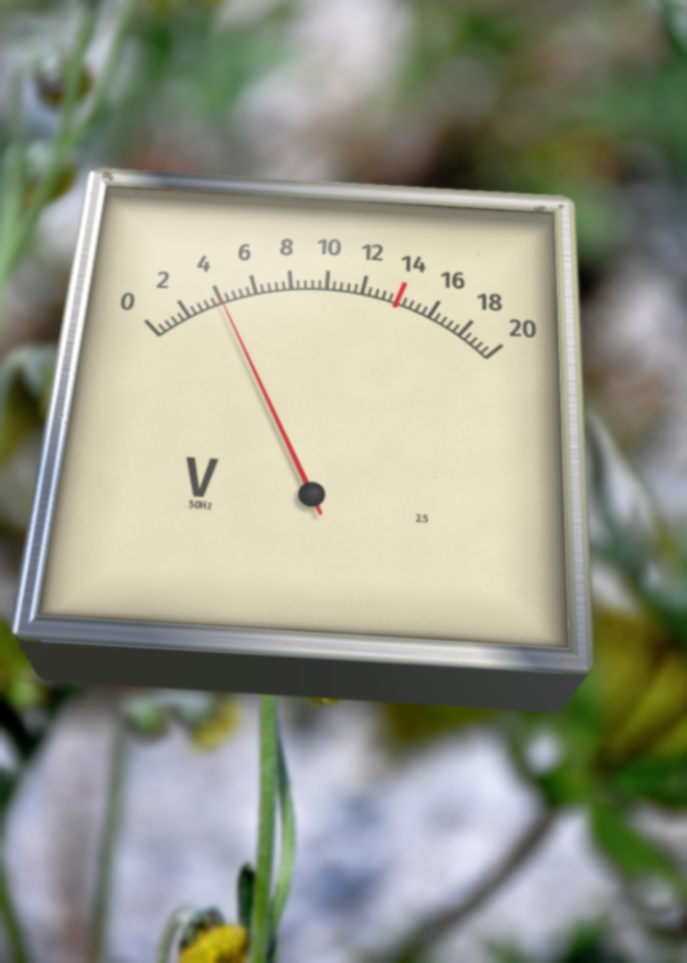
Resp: {"value": 4, "unit": "V"}
